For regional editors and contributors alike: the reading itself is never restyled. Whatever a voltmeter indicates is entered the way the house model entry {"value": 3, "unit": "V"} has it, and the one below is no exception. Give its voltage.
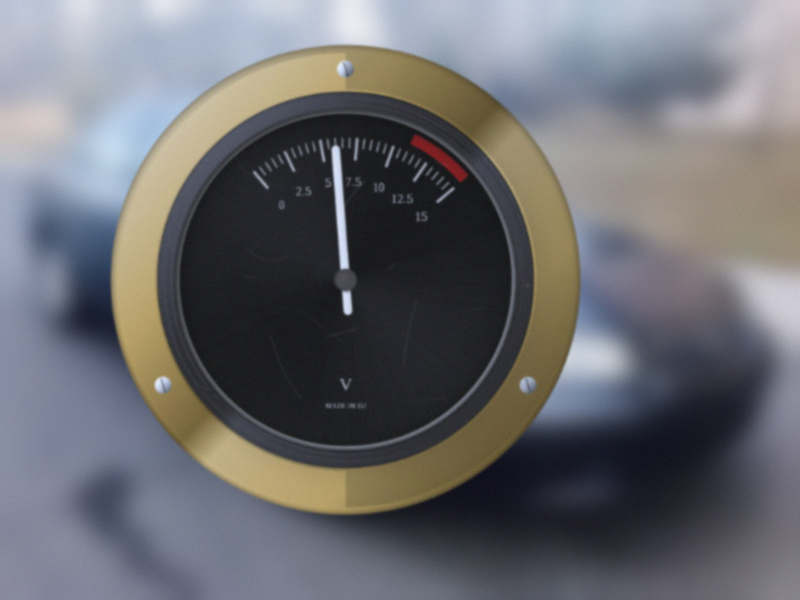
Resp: {"value": 6, "unit": "V"}
